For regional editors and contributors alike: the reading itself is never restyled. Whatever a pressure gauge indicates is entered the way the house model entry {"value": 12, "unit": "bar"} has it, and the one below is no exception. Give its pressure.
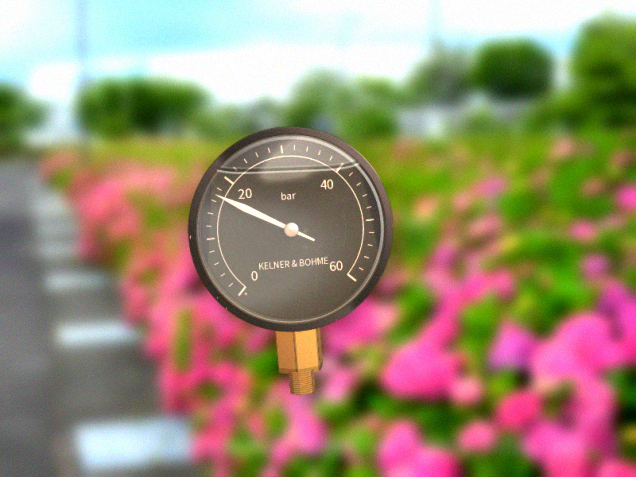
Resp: {"value": 17, "unit": "bar"}
